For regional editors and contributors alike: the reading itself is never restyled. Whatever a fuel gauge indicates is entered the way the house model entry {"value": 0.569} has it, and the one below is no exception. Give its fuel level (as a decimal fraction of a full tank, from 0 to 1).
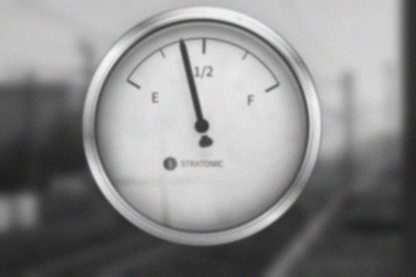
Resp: {"value": 0.375}
